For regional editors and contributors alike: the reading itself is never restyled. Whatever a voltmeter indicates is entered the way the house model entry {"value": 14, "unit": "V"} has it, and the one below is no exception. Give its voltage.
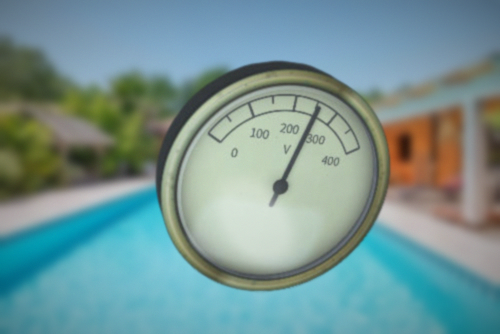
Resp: {"value": 250, "unit": "V"}
